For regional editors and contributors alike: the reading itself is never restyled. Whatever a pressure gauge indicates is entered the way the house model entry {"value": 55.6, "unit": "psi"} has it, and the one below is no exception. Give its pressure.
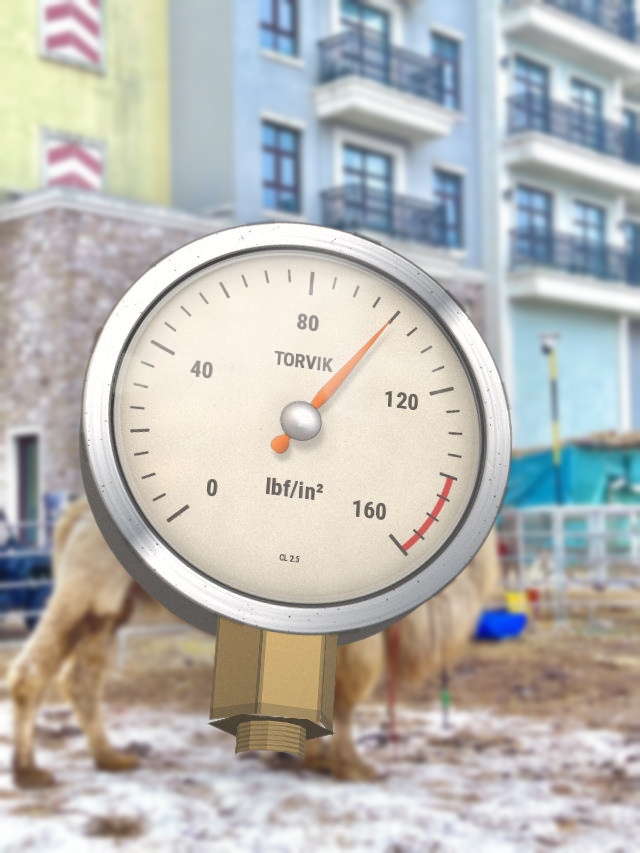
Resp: {"value": 100, "unit": "psi"}
